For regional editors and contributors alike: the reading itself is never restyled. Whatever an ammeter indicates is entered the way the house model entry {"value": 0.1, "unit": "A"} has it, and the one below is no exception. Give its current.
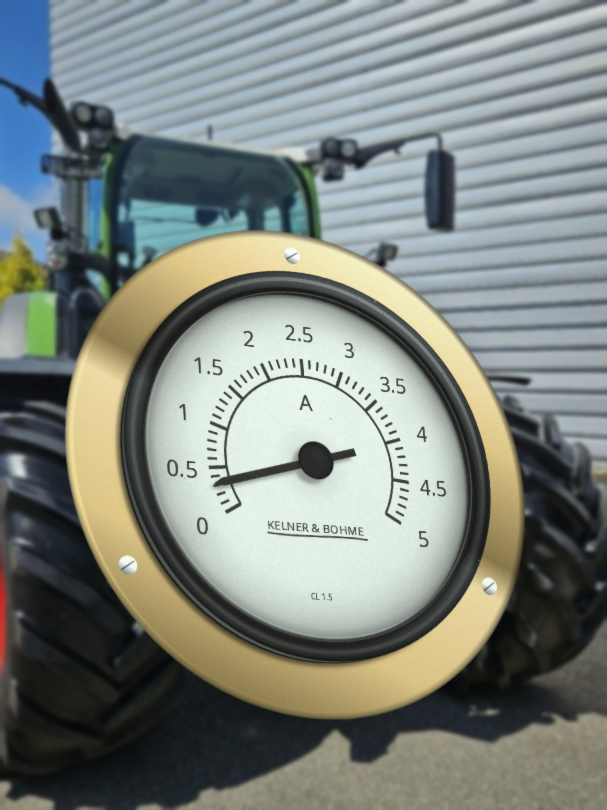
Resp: {"value": 0.3, "unit": "A"}
